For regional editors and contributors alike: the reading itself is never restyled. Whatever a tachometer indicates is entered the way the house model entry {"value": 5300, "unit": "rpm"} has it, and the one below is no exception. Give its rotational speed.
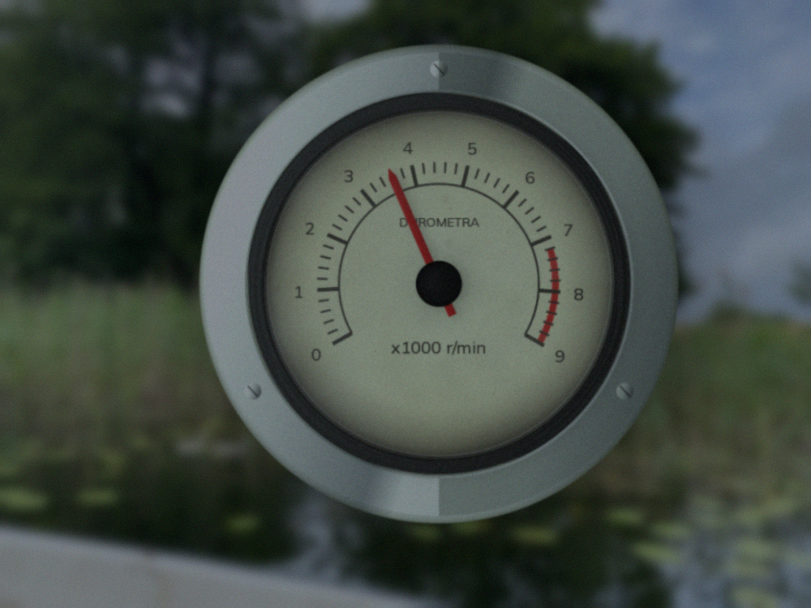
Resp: {"value": 3600, "unit": "rpm"}
